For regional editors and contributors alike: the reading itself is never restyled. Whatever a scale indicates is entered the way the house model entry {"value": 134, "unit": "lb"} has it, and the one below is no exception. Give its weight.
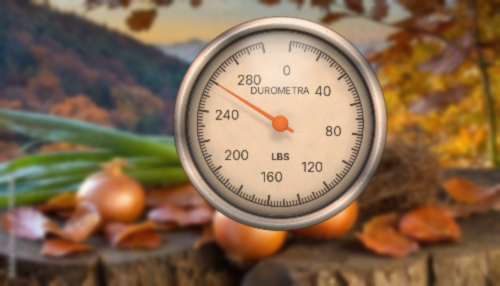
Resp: {"value": 260, "unit": "lb"}
